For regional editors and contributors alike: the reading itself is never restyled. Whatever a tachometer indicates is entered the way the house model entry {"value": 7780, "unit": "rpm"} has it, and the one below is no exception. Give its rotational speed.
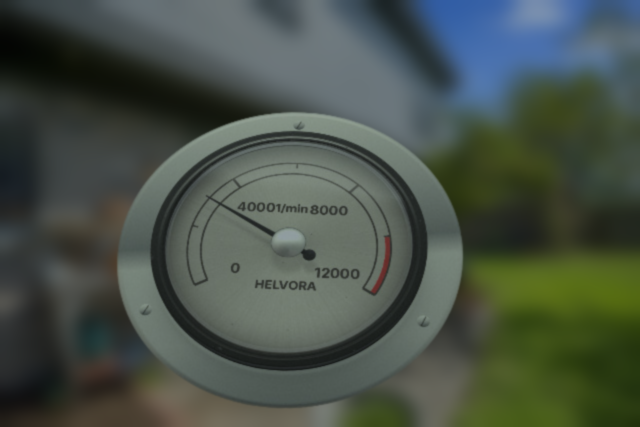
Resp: {"value": 3000, "unit": "rpm"}
